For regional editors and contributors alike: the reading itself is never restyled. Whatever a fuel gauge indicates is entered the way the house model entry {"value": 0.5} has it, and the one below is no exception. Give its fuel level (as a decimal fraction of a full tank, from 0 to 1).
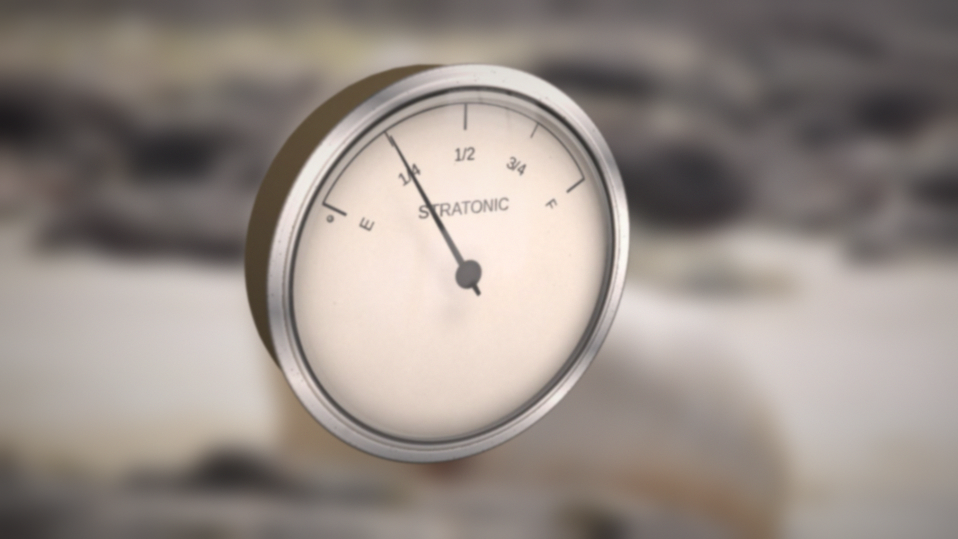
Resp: {"value": 0.25}
